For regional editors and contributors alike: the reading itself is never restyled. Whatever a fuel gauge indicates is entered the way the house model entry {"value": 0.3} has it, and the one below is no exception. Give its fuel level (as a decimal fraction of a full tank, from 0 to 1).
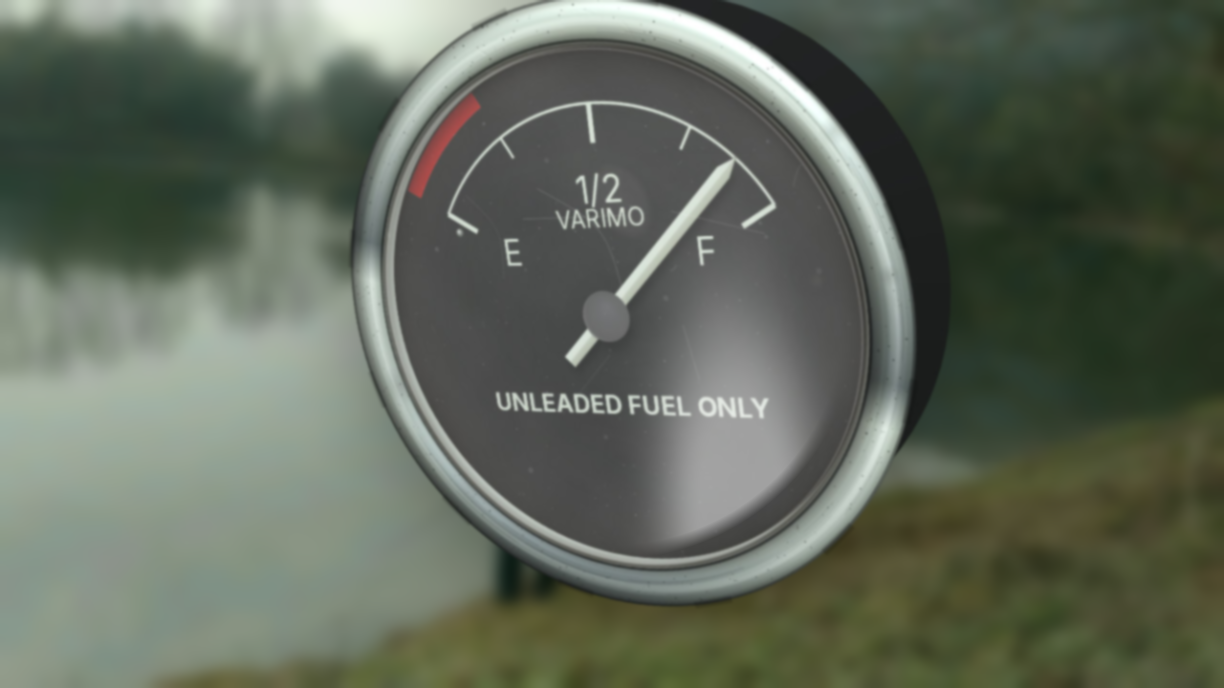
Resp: {"value": 0.875}
